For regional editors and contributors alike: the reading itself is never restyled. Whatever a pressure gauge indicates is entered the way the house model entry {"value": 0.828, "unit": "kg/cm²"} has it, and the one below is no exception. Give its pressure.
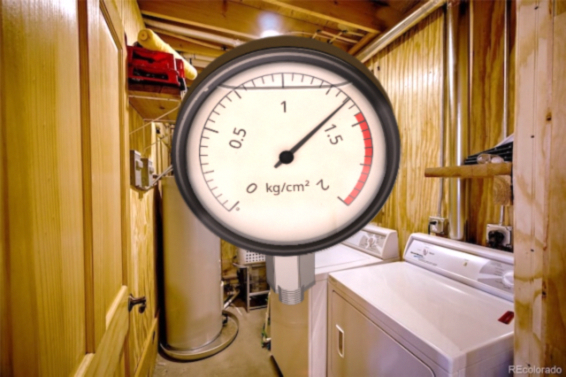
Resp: {"value": 1.35, "unit": "kg/cm²"}
